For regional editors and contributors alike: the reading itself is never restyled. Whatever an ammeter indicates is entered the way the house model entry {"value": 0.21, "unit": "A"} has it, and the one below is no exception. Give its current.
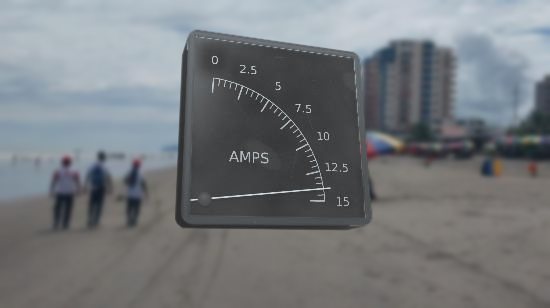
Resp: {"value": 14, "unit": "A"}
